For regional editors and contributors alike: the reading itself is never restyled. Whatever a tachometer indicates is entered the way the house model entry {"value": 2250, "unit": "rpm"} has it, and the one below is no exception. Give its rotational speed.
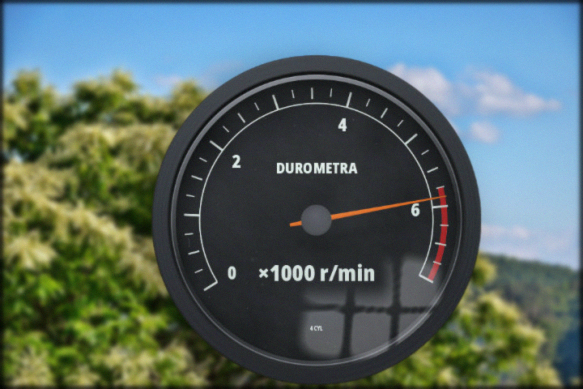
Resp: {"value": 5875, "unit": "rpm"}
